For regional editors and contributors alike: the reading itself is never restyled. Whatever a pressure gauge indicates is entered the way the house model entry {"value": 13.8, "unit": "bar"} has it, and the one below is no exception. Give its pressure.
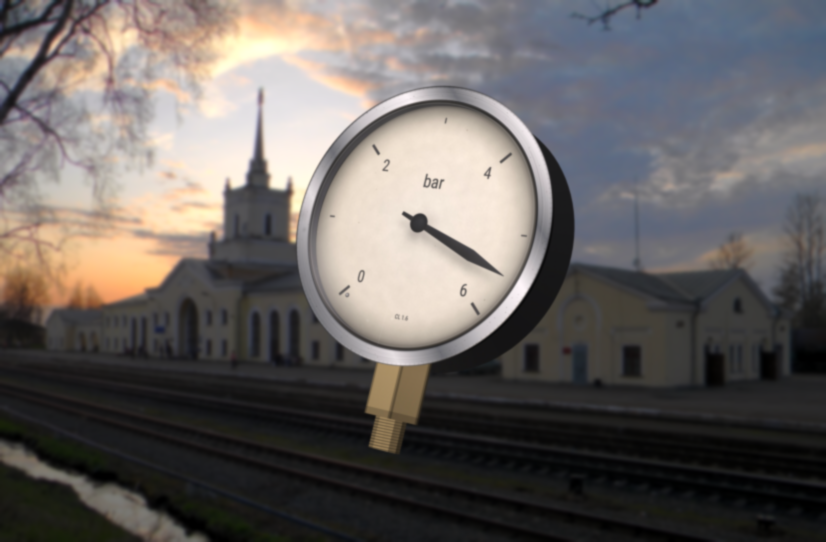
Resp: {"value": 5.5, "unit": "bar"}
